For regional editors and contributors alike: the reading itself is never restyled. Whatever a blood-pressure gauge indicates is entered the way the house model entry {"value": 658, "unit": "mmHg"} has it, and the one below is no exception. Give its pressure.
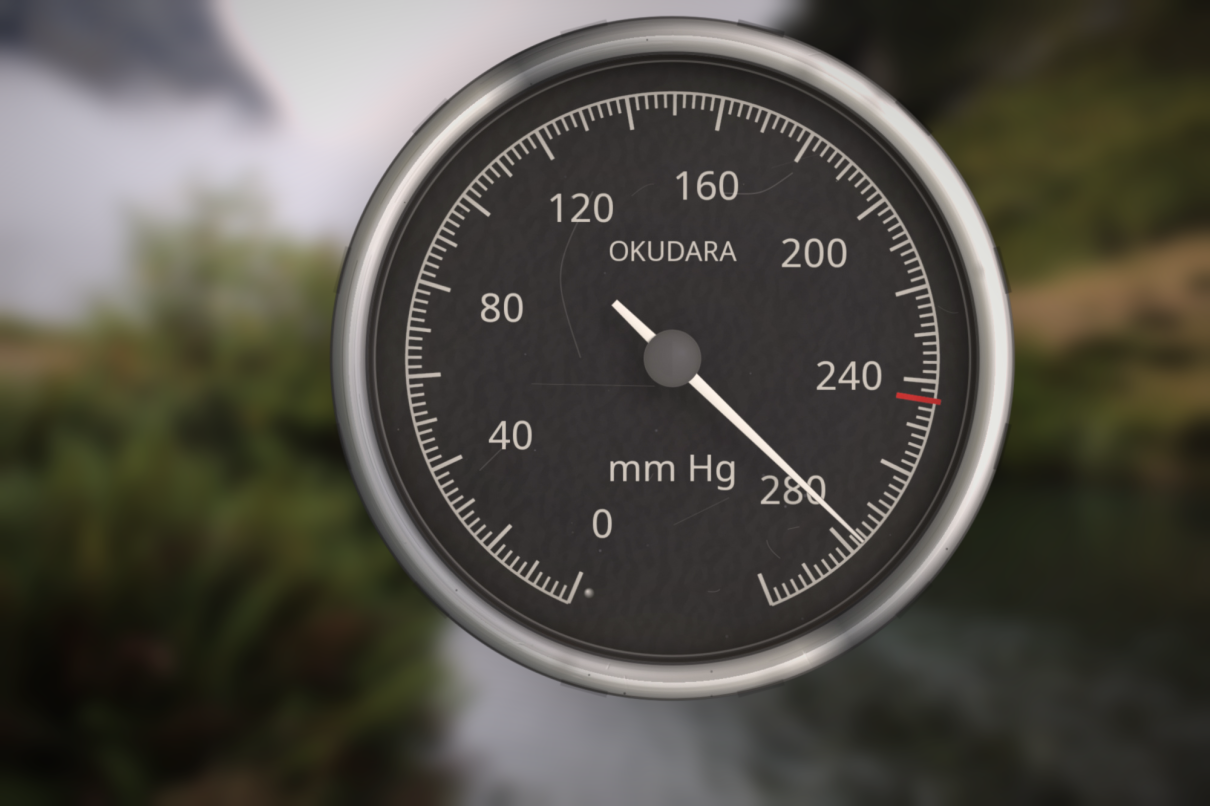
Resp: {"value": 277, "unit": "mmHg"}
